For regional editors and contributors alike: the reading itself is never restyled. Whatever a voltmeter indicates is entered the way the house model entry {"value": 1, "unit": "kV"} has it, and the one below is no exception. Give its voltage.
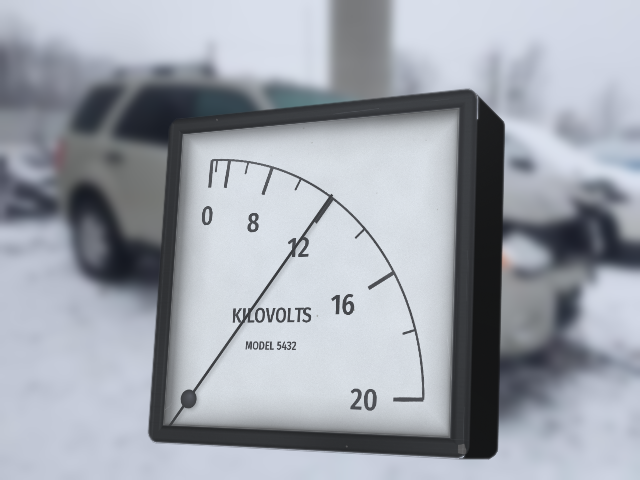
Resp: {"value": 12, "unit": "kV"}
